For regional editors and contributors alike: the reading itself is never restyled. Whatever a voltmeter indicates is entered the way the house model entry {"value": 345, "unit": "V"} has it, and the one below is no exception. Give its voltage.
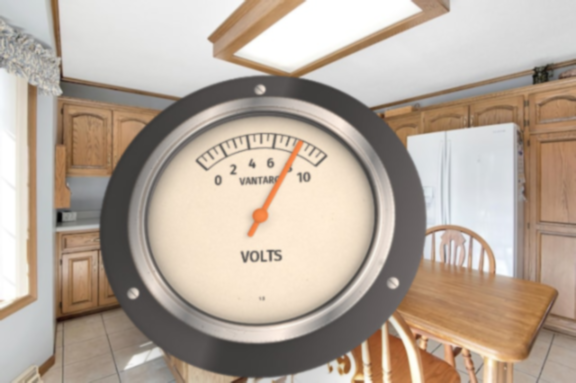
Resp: {"value": 8, "unit": "V"}
